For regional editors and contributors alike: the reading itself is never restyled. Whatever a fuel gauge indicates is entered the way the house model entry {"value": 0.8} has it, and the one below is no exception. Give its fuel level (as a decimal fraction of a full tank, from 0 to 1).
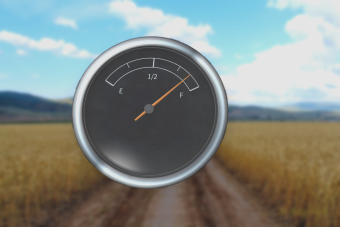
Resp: {"value": 0.875}
